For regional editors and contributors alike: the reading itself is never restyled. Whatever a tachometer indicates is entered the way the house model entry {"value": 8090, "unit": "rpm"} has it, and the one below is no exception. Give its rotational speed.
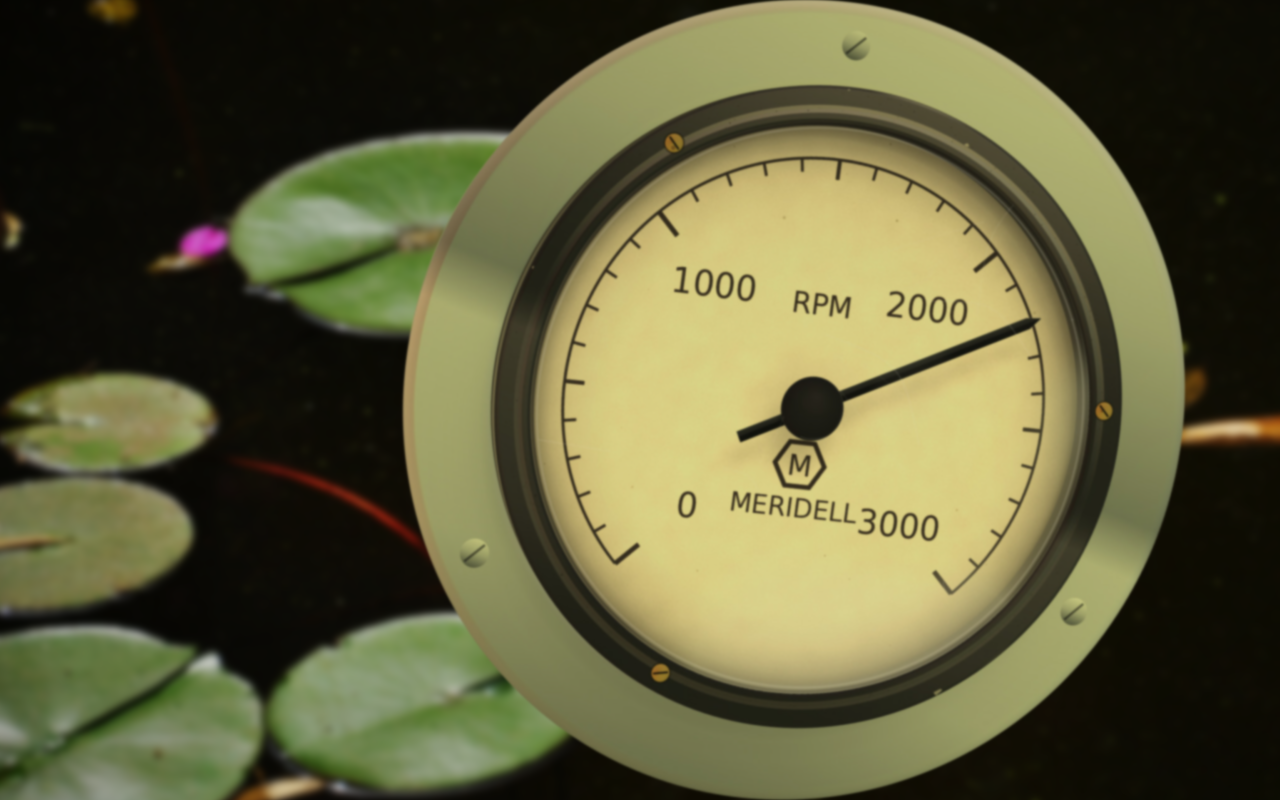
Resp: {"value": 2200, "unit": "rpm"}
